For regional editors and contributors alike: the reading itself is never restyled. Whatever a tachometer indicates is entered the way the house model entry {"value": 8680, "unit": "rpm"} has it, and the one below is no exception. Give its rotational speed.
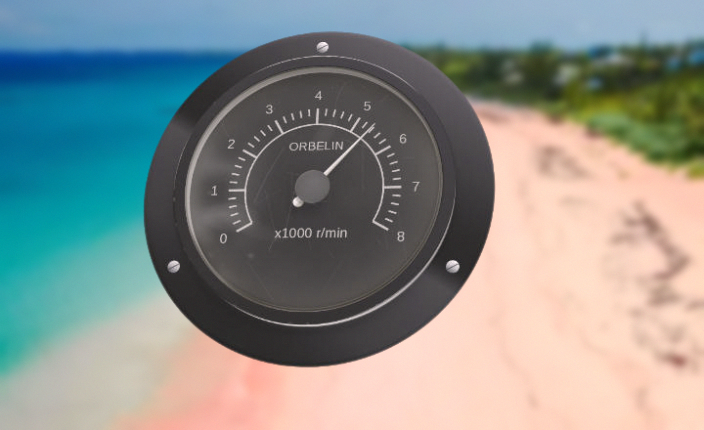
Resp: {"value": 5400, "unit": "rpm"}
